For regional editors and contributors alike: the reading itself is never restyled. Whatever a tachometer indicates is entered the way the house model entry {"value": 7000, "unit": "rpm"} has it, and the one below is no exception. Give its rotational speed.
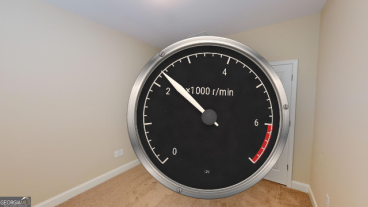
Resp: {"value": 2300, "unit": "rpm"}
